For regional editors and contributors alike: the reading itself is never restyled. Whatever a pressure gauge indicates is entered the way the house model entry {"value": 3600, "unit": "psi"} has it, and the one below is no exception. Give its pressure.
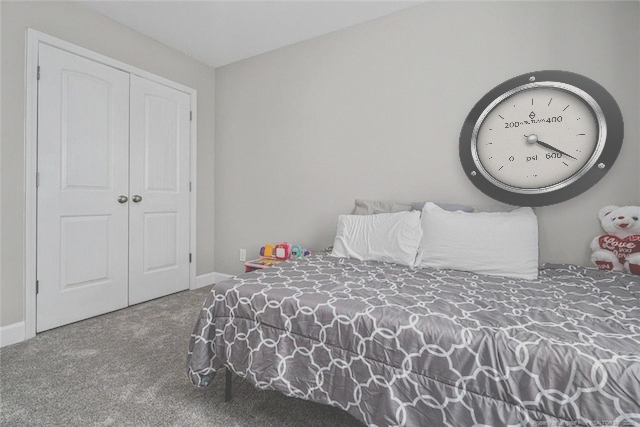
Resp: {"value": 575, "unit": "psi"}
